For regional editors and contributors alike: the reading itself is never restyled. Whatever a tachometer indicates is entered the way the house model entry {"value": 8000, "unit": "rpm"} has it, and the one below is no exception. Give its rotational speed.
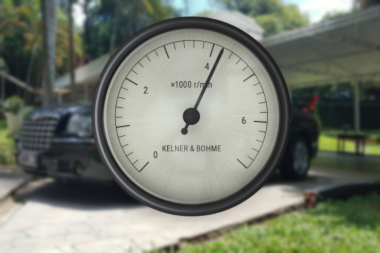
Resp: {"value": 4200, "unit": "rpm"}
